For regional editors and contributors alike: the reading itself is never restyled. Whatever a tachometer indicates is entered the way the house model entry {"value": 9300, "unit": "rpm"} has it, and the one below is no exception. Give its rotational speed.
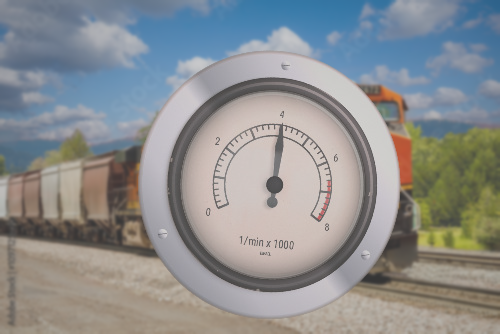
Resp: {"value": 4000, "unit": "rpm"}
